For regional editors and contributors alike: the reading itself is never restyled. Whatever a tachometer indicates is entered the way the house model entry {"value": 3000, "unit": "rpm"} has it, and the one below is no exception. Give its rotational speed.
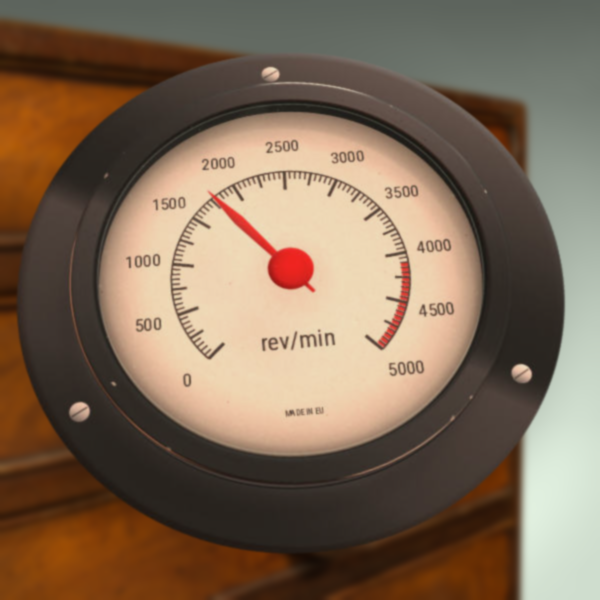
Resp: {"value": 1750, "unit": "rpm"}
